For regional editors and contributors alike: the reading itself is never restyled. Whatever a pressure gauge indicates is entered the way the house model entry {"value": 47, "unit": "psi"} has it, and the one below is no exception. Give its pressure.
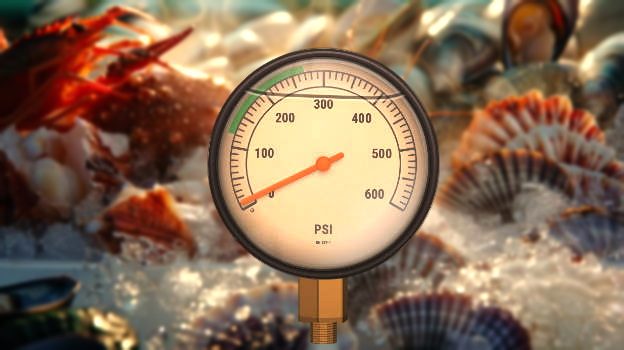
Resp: {"value": 10, "unit": "psi"}
